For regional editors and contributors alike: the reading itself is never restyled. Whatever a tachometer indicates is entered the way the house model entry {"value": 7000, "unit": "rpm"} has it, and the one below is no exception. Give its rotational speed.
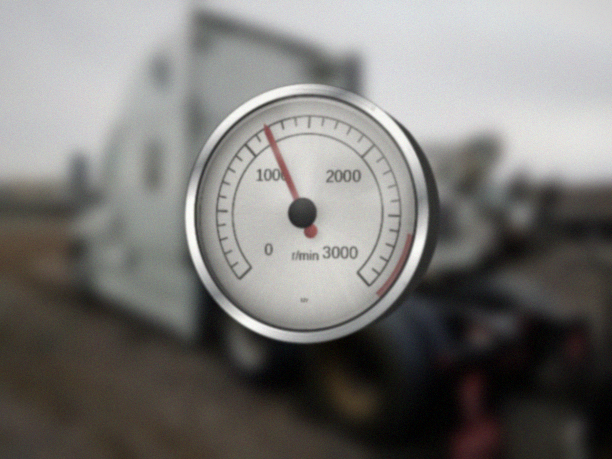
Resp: {"value": 1200, "unit": "rpm"}
